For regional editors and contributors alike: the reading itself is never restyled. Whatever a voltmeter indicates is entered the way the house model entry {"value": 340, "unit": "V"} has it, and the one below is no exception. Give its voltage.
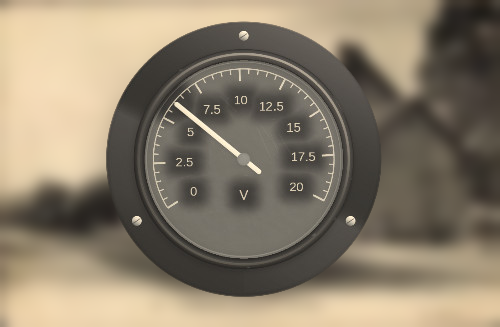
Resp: {"value": 6, "unit": "V"}
